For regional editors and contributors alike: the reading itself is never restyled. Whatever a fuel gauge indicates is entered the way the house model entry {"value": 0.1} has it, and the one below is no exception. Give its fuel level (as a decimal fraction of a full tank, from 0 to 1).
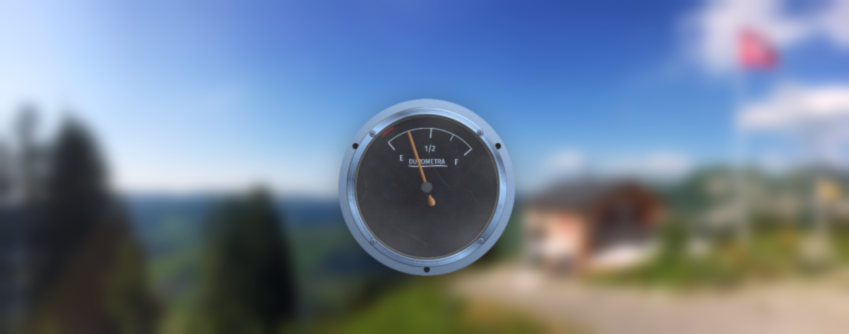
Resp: {"value": 0.25}
